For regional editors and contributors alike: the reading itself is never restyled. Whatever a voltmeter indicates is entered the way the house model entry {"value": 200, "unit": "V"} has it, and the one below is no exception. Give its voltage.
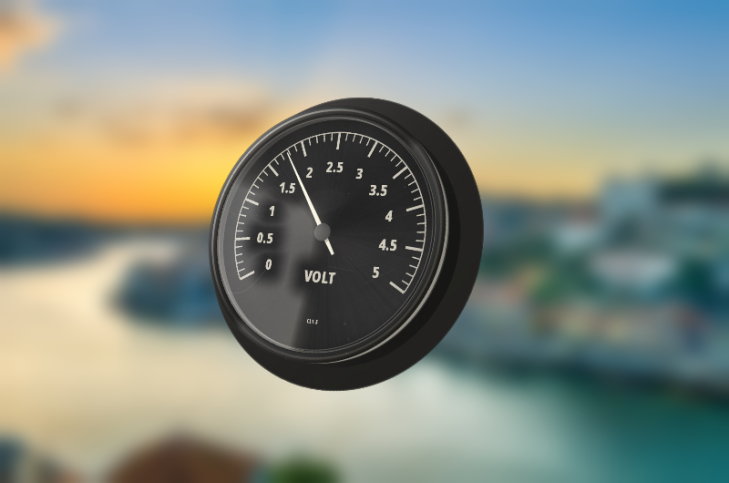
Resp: {"value": 1.8, "unit": "V"}
